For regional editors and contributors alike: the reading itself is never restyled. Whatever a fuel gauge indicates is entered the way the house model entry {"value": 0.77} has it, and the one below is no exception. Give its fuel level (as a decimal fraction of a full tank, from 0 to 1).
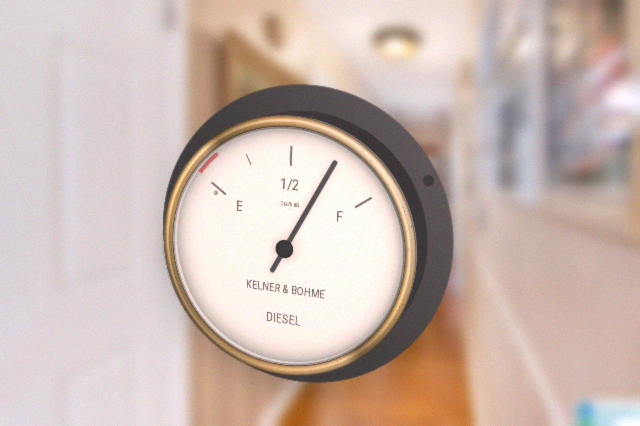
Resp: {"value": 0.75}
